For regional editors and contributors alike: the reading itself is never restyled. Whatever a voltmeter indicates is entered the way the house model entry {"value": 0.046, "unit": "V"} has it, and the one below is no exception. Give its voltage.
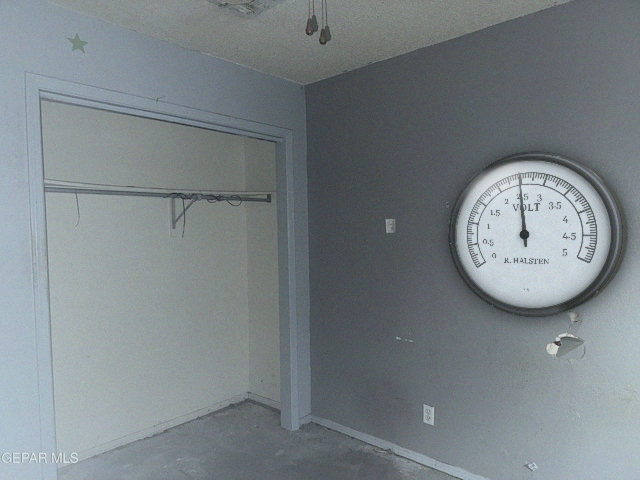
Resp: {"value": 2.5, "unit": "V"}
